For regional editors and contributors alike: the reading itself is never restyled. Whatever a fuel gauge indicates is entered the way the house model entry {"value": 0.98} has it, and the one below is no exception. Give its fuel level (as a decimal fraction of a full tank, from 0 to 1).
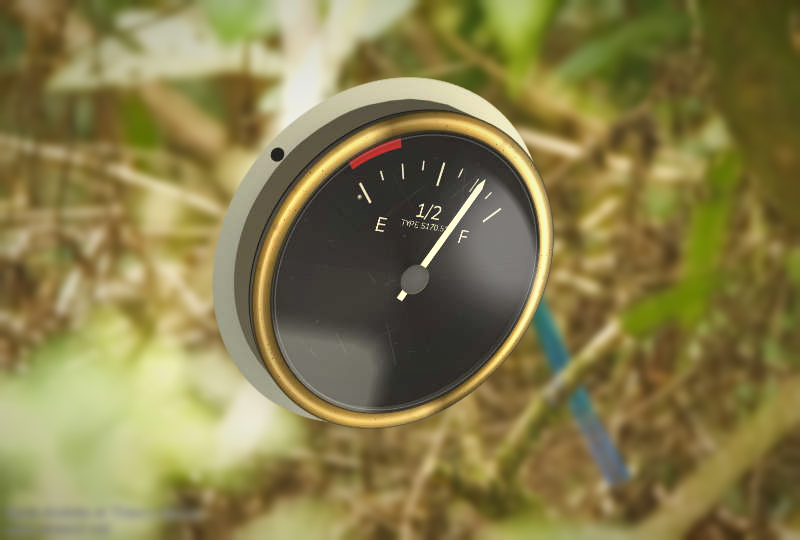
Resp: {"value": 0.75}
